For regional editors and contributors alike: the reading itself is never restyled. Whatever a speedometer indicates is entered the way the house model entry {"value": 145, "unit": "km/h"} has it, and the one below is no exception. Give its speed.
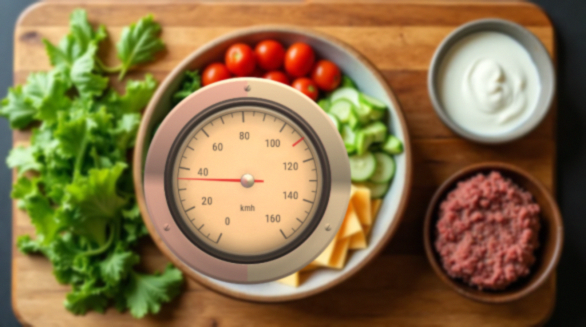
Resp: {"value": 35, "unit": "km/h"}
